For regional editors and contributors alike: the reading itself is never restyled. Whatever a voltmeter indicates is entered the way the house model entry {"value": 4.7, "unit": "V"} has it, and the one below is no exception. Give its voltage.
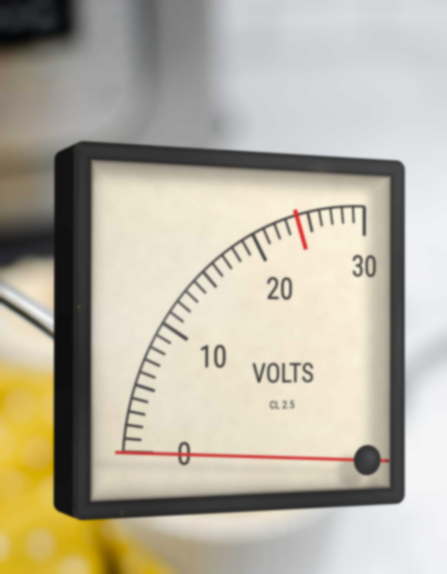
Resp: {"value": 0, "unit": "V"}
